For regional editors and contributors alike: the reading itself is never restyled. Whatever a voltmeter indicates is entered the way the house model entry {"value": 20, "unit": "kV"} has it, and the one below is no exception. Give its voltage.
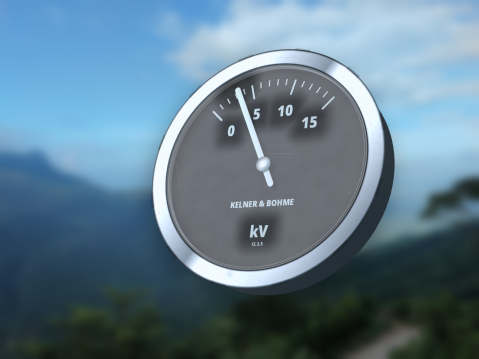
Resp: {"value": 3.5, "unit": "kV"}
